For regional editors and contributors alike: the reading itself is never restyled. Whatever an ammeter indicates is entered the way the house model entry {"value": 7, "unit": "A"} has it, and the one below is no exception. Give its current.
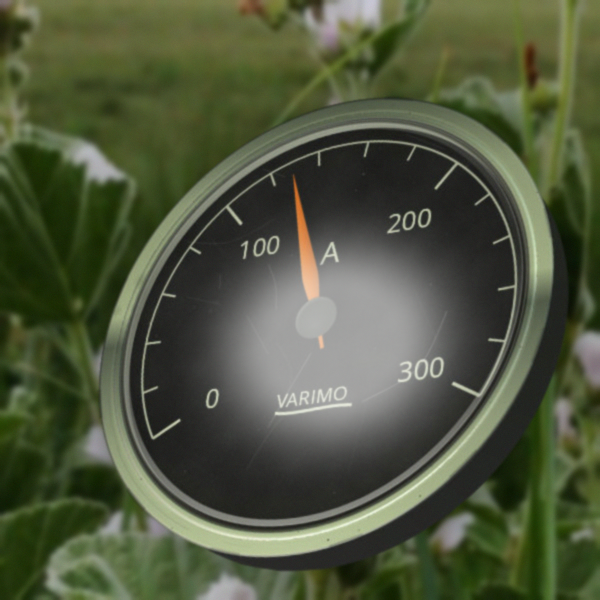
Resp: {"value": 130, "unit": "A"}
